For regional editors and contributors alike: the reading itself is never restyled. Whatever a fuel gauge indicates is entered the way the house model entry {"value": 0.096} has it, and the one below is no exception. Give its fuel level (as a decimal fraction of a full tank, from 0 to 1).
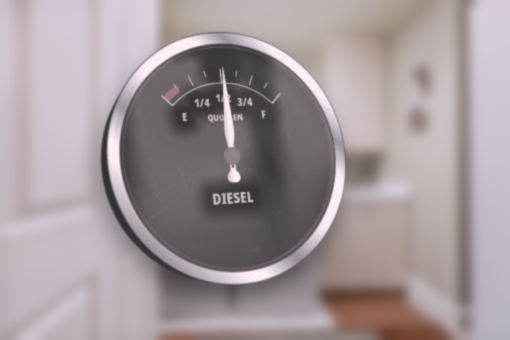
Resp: {"value": 0.5}
